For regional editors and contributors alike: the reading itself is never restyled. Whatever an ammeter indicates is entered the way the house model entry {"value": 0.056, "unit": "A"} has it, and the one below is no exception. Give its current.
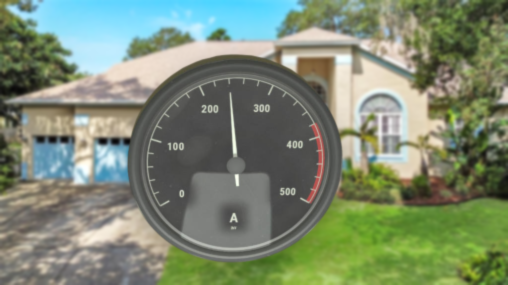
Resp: {"value": 240, "unit": "A"}
